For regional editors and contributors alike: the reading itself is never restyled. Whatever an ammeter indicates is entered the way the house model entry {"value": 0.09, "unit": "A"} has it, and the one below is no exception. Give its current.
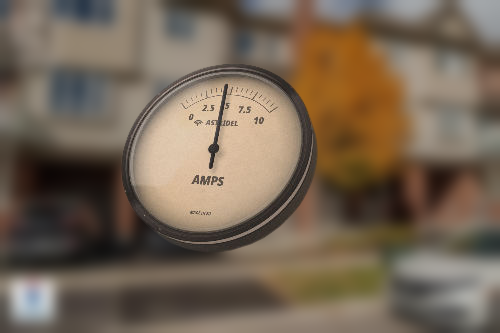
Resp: {"value": 4.5, "unit": "A"}
